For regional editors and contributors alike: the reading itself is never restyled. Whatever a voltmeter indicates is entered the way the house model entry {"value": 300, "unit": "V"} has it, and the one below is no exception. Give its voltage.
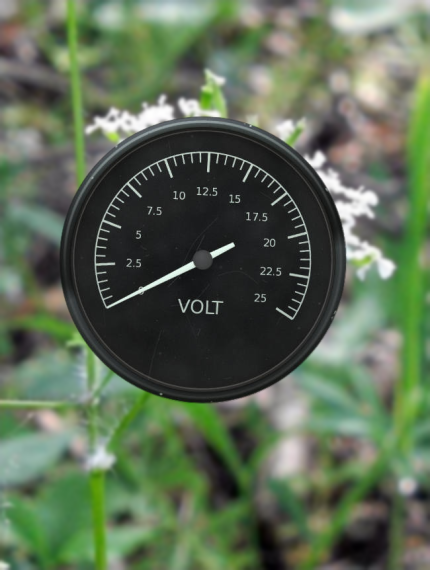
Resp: {"value": 0, "unit": "V"}
